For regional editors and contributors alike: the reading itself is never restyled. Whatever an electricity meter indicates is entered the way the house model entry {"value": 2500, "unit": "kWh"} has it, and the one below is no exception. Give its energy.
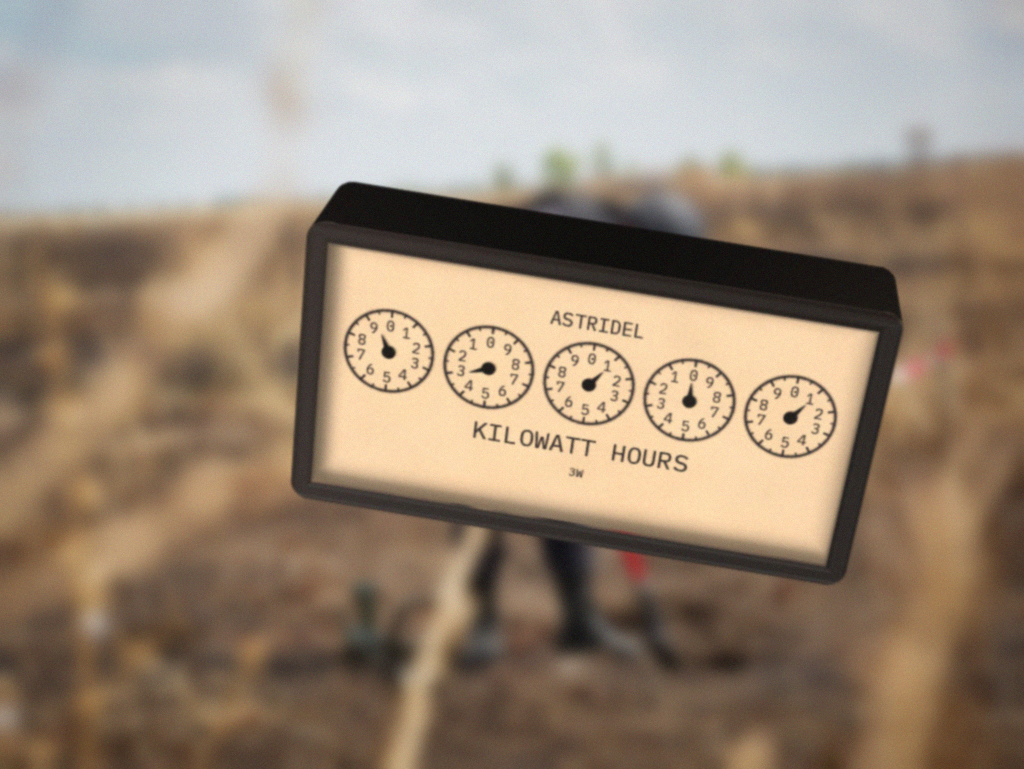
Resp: {"value": 93101, "unit": "kWh"}
